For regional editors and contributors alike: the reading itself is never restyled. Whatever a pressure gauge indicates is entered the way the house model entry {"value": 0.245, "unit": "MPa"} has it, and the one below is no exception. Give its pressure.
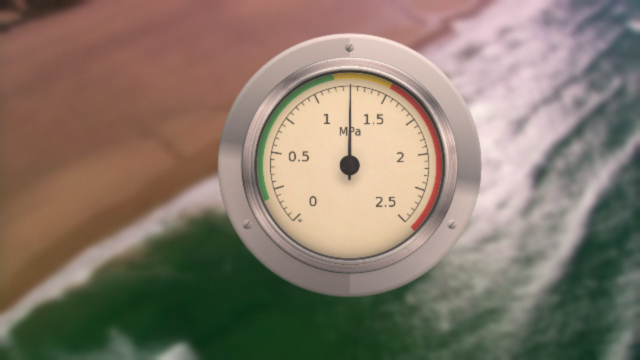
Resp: {"value": 1.25, "unit": "MPa"}
